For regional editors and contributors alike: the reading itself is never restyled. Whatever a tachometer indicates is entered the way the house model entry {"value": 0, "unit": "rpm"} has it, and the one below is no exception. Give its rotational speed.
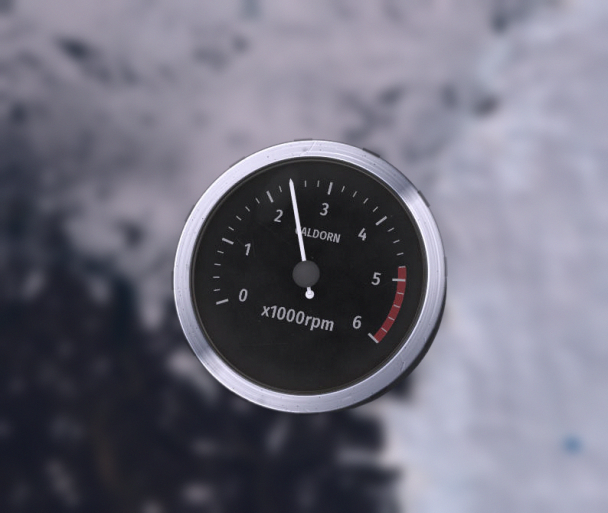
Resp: {"value": 2400, "unit": "rpm"}
